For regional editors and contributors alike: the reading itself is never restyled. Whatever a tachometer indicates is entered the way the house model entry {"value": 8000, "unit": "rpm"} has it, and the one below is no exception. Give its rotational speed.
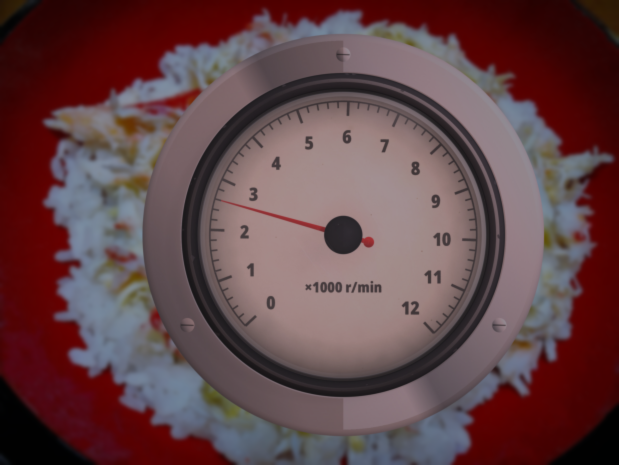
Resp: {"value": 2600, "unit": "rpm"}
